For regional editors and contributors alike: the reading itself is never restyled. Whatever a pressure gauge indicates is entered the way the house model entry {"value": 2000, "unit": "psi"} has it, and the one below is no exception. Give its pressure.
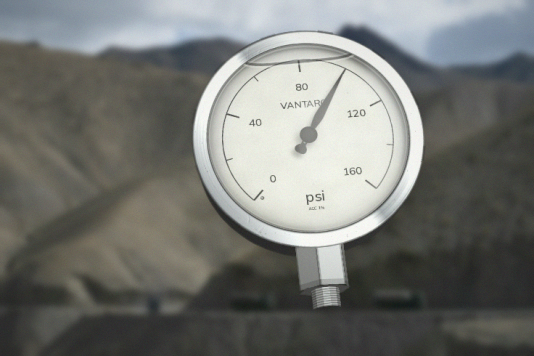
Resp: {"value": 100, "unit": "psi"}
